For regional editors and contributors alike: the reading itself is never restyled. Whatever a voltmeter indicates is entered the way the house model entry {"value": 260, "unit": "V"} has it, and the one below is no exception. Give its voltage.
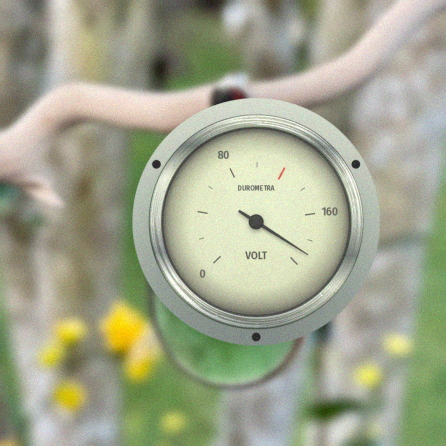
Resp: {"value": 190, "unit": "V"}
